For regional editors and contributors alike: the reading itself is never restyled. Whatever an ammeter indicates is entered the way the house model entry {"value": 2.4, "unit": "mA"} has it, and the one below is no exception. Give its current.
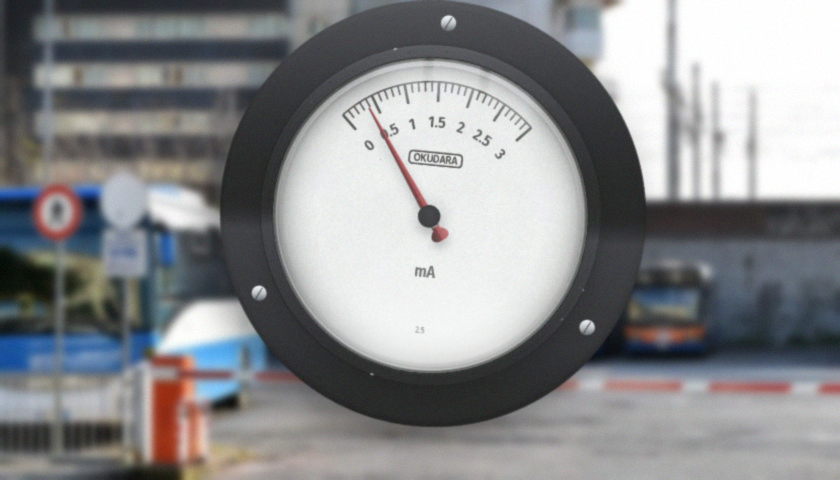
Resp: {"value": 0.4, "unit": "mA"}
